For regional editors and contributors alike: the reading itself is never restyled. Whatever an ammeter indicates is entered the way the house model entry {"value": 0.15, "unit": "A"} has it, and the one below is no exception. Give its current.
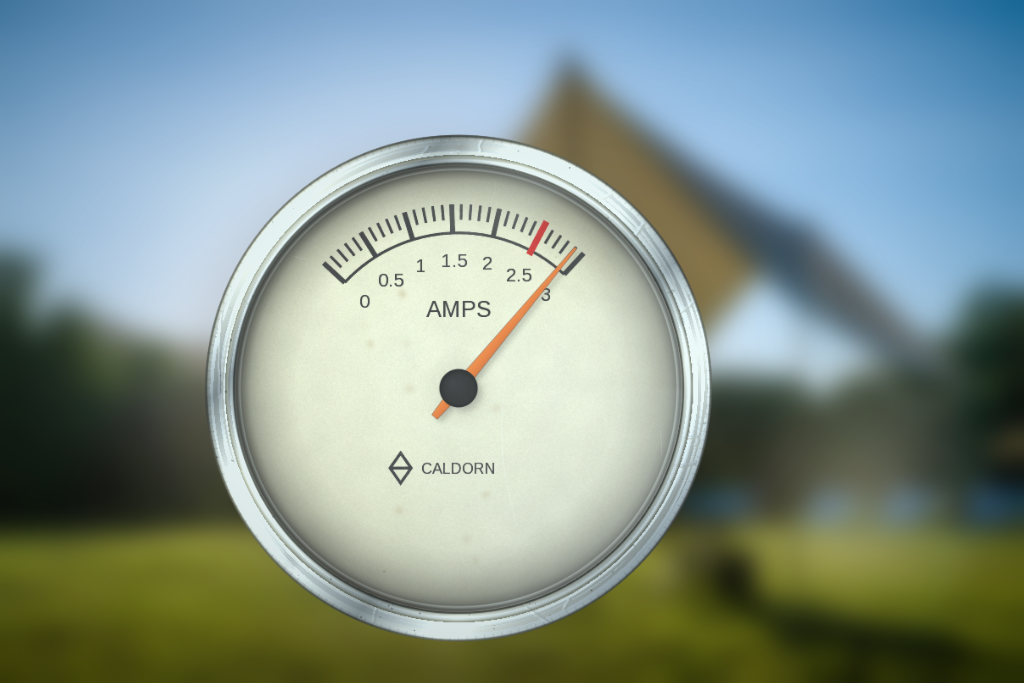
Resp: {"value": 2.9, "unit": "A"}
